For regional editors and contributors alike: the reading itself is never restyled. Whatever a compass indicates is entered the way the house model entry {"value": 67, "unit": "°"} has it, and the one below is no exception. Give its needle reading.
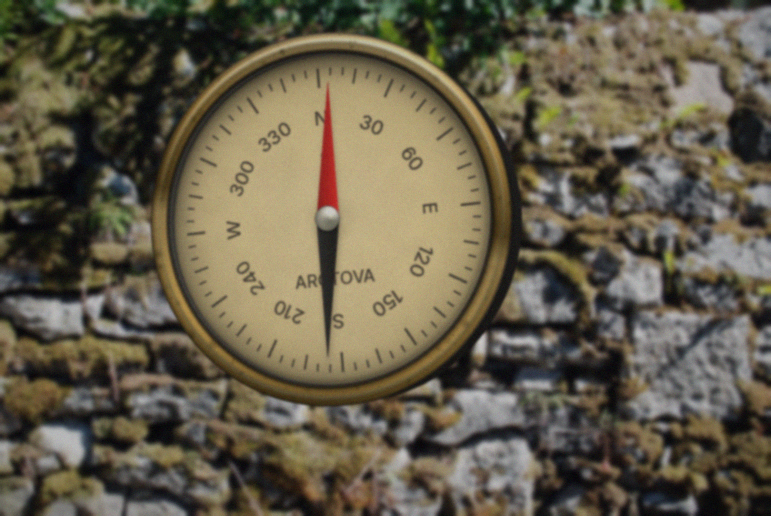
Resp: {"value": 5, "unit": "°"}
